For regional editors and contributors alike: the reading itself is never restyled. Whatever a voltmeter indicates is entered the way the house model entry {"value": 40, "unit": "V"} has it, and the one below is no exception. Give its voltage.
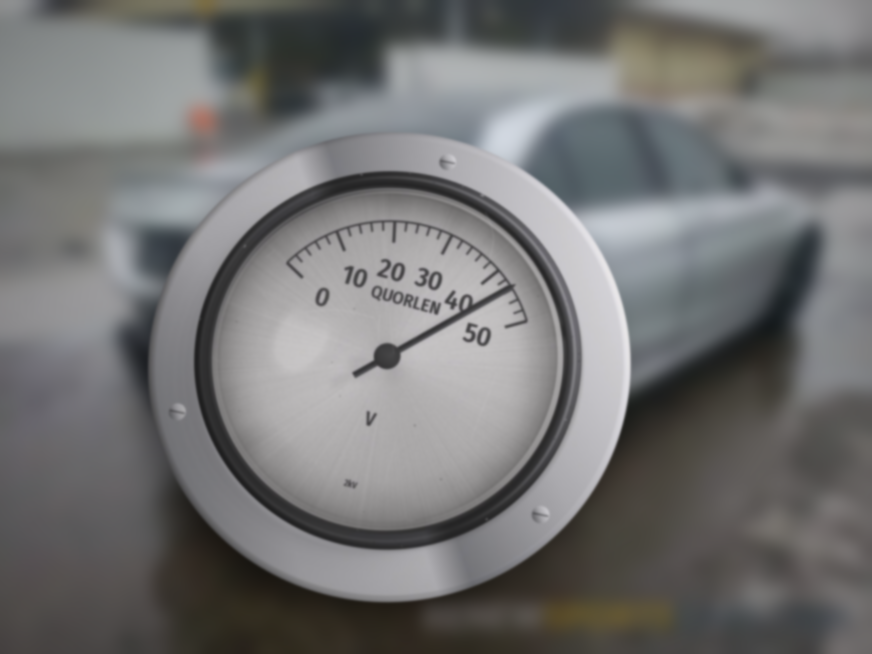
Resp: {"value": 44, "unit": "V"}
